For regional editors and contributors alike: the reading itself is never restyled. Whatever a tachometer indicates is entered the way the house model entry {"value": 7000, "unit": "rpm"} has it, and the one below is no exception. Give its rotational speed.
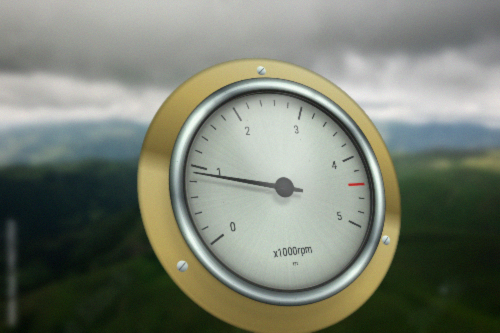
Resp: {"value": 900, "unit": "rpm"}
